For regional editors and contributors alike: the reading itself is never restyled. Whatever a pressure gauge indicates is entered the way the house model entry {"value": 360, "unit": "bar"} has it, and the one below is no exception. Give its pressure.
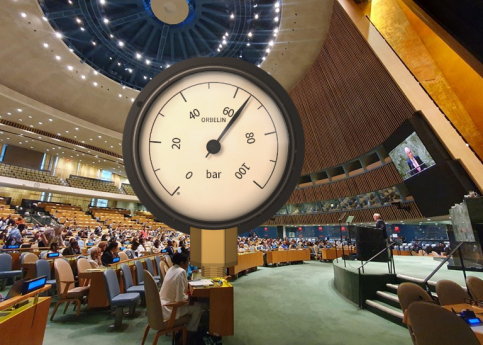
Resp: {"value": 65, "unit": "bar"}
